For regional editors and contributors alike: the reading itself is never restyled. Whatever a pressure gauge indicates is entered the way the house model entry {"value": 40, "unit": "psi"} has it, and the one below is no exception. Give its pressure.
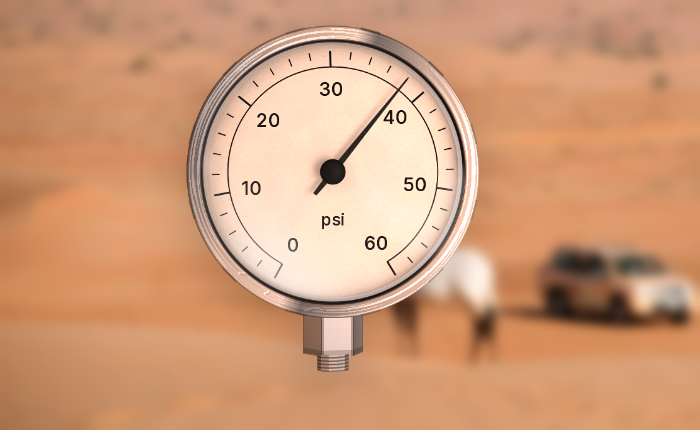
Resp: {"value": 38, "unit": "psi"}
